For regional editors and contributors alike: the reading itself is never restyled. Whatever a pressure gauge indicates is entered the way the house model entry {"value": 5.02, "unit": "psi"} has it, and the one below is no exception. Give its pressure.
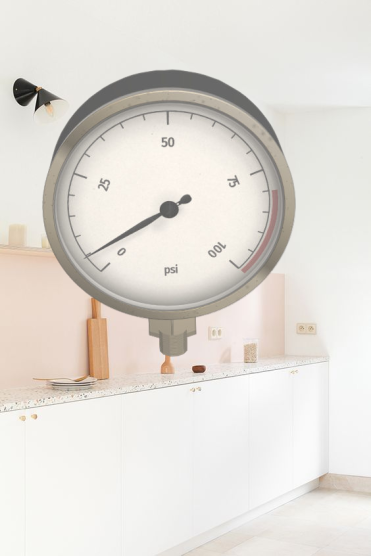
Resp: {"value": 5, "unit": "psi"}
